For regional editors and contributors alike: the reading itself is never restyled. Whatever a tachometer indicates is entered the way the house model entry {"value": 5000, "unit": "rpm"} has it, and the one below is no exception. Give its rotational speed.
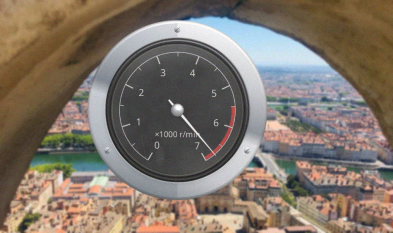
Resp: {"value": 6750, "unit": "rpm"}
